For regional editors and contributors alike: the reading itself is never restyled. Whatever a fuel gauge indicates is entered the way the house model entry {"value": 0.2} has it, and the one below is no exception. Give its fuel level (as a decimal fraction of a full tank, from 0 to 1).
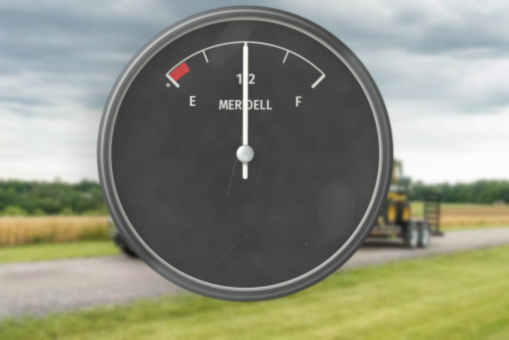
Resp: {"value": 0.5}
